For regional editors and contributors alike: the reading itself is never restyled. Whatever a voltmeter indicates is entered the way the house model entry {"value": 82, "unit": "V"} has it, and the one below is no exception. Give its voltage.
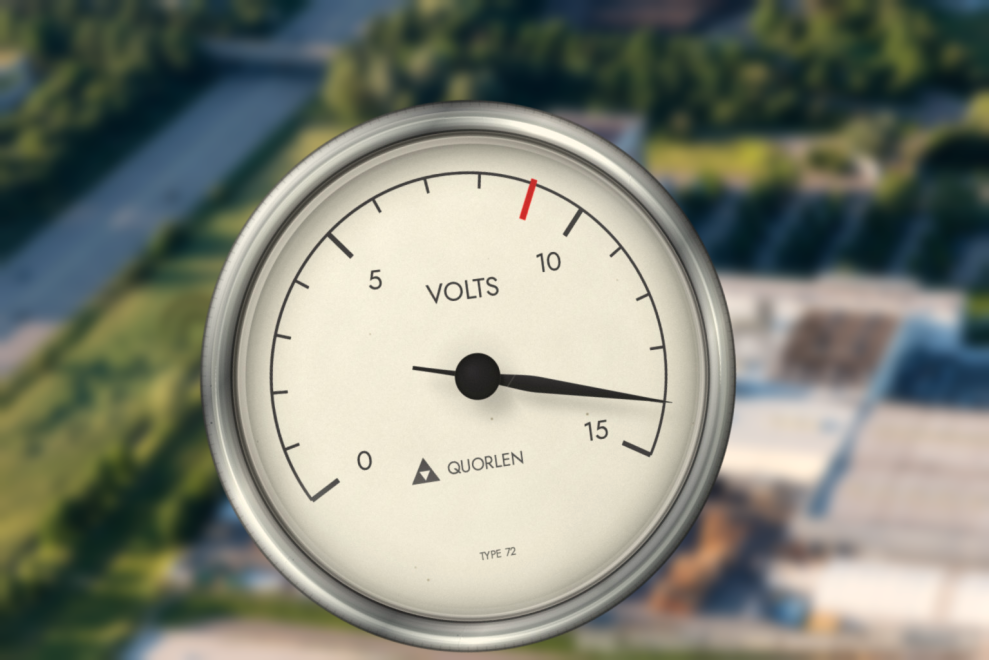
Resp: {"value": 14, "unit": "V"}
